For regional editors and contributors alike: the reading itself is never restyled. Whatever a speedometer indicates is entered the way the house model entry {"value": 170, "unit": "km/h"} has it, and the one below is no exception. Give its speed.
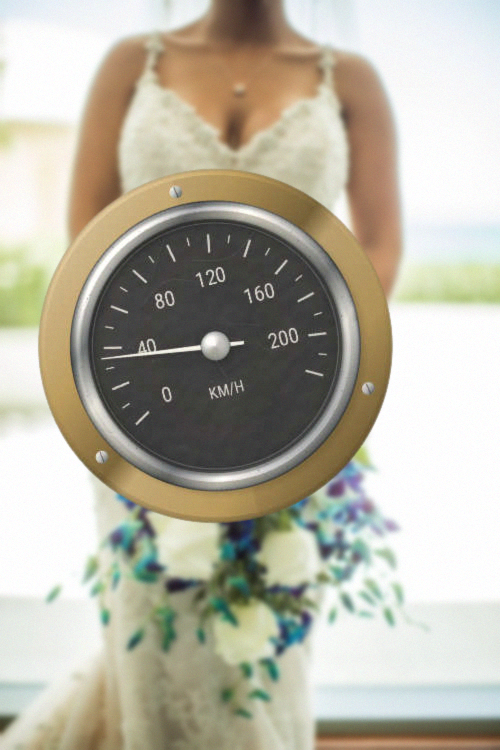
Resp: {"value": 35, "unit": "km/h"}
